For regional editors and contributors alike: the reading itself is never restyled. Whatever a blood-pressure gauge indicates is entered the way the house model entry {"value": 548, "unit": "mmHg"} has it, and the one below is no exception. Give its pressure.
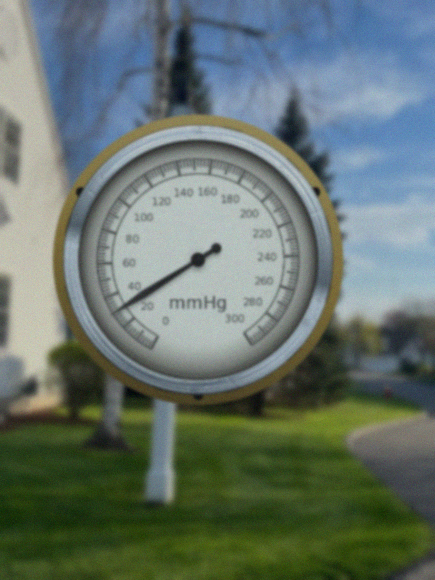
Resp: {"value": 30, "unit": "mmHg"}
